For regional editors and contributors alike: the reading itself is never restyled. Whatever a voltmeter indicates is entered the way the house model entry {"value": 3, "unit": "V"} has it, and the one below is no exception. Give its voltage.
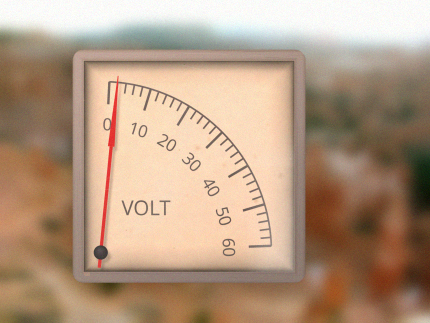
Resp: {"value": 2, "unit": "V"}
